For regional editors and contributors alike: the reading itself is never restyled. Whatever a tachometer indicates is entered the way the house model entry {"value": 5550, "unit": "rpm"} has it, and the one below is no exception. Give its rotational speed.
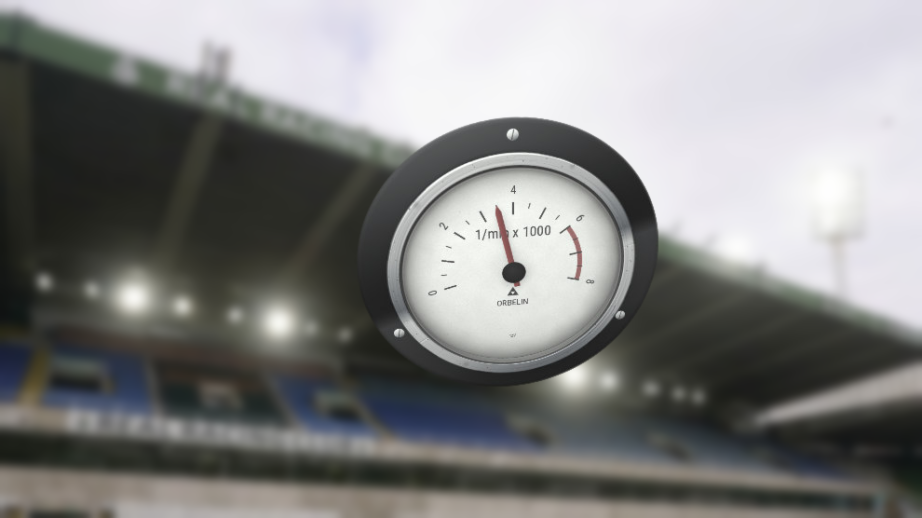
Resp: {"value": 3500, "unit": "rpm"}
